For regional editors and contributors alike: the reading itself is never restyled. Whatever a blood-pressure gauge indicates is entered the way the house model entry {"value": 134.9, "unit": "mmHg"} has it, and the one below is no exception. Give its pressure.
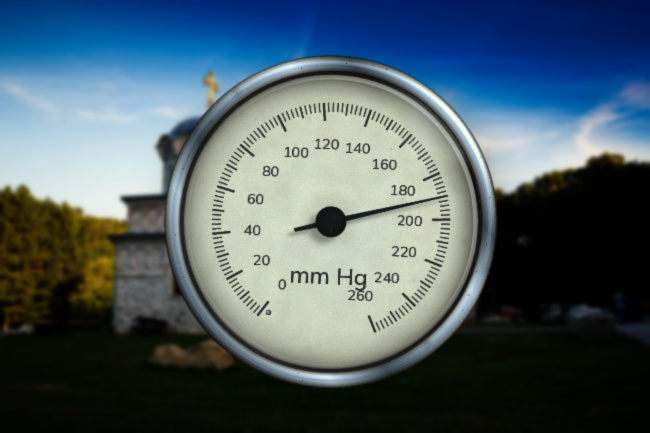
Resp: {"value": 190, "unit": "mmHg"}
